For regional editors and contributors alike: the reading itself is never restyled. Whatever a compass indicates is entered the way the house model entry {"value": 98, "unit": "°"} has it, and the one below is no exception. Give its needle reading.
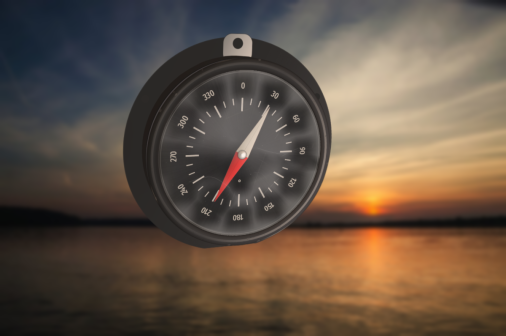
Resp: {"value": 210, "unit": "°"}
